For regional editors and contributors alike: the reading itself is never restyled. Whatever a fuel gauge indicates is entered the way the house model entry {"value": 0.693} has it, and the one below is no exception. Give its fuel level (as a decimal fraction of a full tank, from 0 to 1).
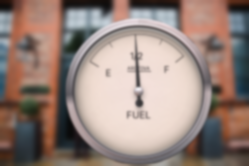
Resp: {"value": 0.5}
